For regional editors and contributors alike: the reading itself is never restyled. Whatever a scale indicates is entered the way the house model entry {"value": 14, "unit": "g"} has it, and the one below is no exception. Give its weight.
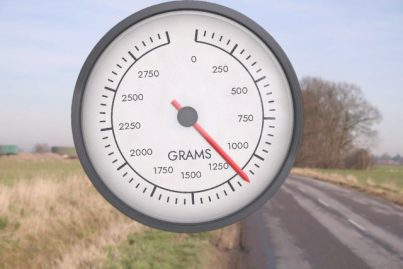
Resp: {"value": 1150, "unit": "g"}
